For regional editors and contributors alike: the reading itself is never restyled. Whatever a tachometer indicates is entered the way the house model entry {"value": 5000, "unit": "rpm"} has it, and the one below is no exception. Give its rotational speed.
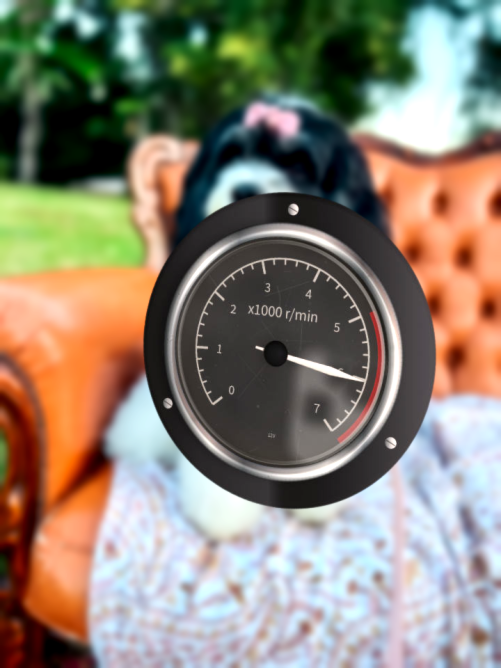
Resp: {"value": 6000, "unit": "rpm"}
